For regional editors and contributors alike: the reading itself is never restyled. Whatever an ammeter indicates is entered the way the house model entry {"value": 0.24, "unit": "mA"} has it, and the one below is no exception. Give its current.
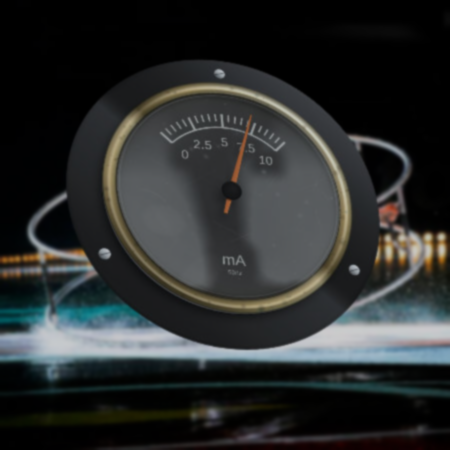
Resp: {"value": 7, "unit": "mA"}
